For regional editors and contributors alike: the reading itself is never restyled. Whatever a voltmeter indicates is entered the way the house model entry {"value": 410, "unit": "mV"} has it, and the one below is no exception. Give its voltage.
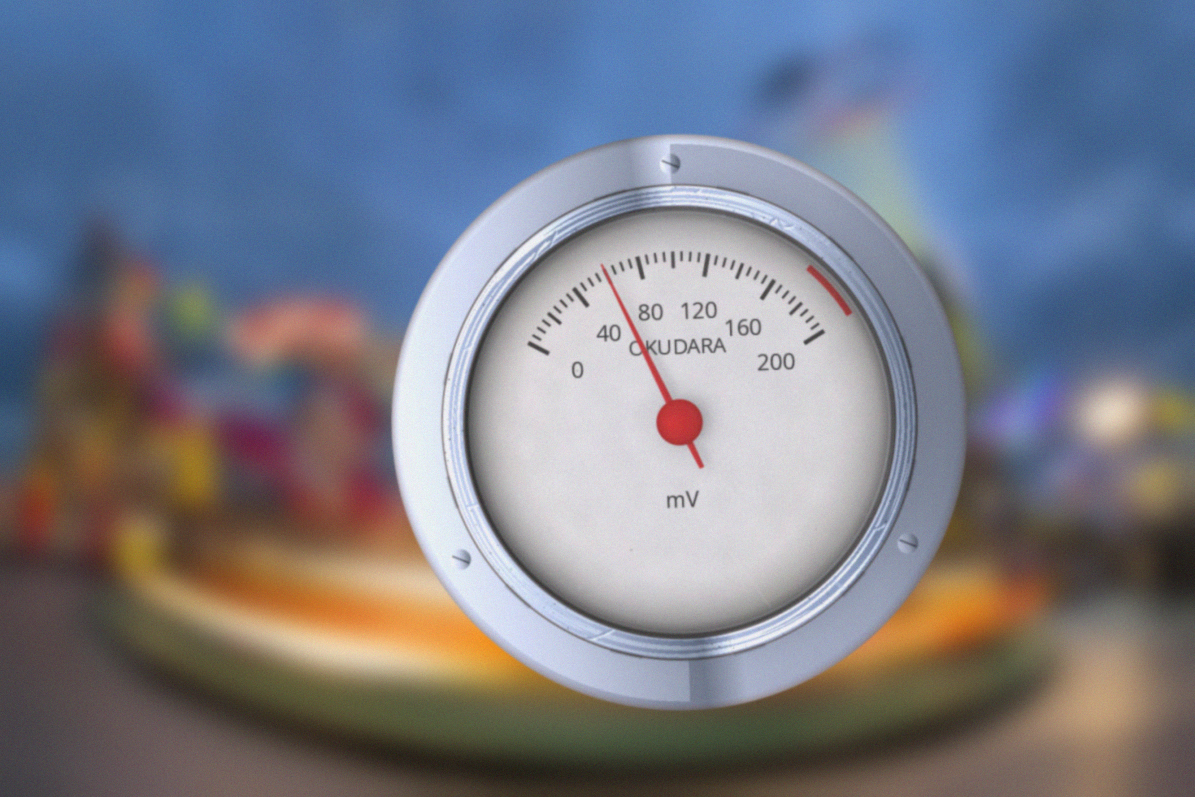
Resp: {"value": 60, "unit": "mV"}
